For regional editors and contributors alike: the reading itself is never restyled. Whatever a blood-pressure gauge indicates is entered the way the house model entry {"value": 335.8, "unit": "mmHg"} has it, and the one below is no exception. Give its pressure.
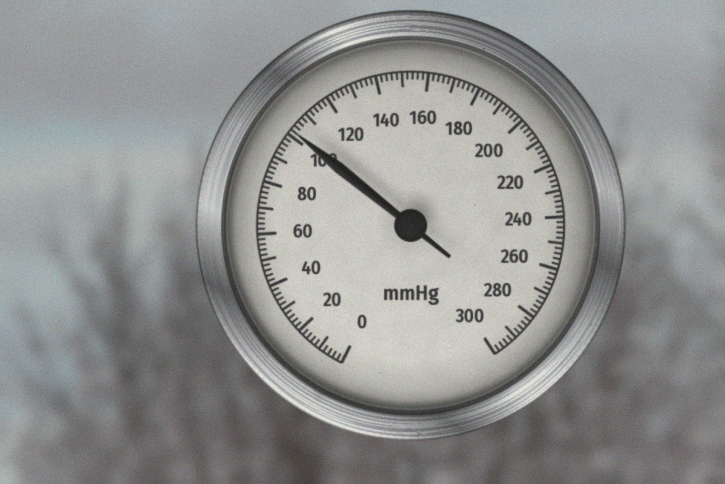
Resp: {"value": 102, "unit": "mmHg"}
